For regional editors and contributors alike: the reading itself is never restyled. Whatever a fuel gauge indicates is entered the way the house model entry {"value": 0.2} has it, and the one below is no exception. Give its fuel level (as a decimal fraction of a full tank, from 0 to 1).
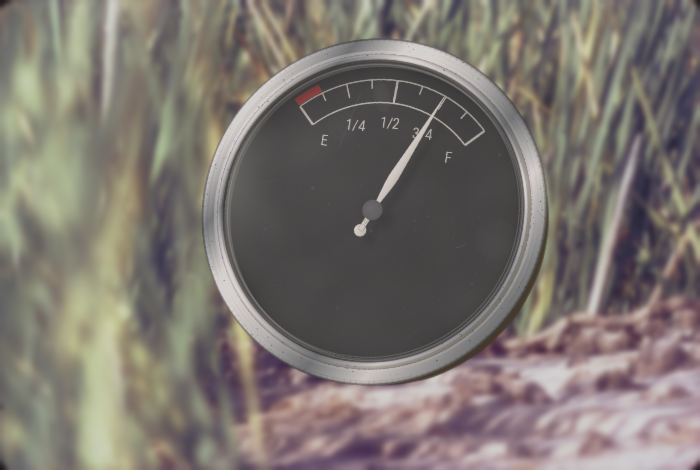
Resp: {"value": 0.75}
